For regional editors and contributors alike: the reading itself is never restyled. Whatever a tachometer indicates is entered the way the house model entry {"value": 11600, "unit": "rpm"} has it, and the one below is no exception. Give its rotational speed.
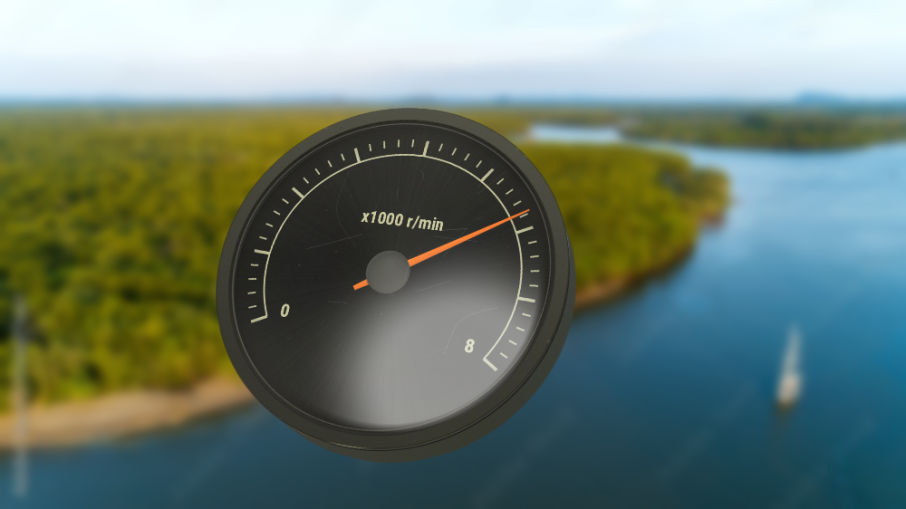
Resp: {"value": 5800, "unit": "rpm"}
